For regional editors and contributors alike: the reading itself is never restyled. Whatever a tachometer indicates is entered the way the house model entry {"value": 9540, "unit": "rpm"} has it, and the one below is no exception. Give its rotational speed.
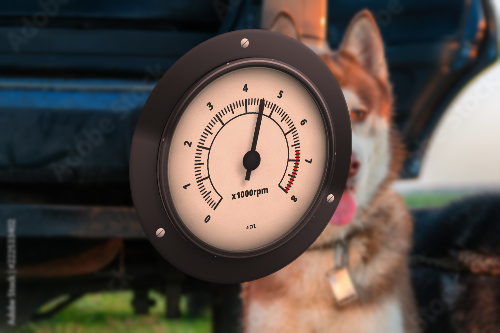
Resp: {"value": 4500, "unit": "rpm"}
